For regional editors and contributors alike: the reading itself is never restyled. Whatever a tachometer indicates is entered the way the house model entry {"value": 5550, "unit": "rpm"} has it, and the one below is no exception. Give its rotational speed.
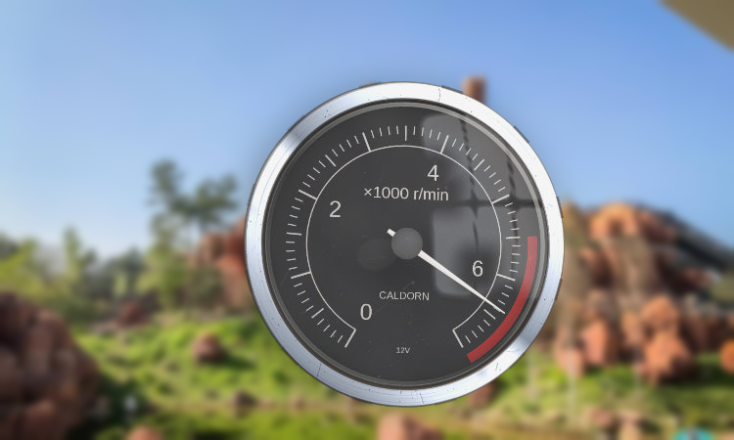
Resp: {"value": 6400, "unit": "rpm"}
